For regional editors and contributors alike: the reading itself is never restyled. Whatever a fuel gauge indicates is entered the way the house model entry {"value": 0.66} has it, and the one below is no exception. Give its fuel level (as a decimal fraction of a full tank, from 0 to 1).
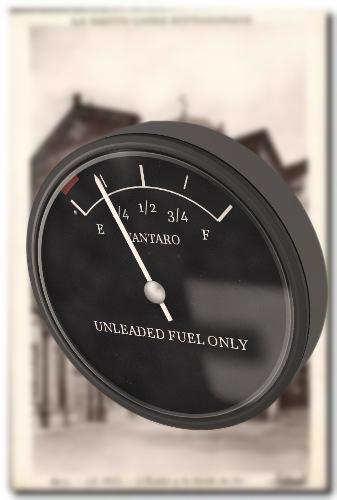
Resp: {"value": 0.25}
